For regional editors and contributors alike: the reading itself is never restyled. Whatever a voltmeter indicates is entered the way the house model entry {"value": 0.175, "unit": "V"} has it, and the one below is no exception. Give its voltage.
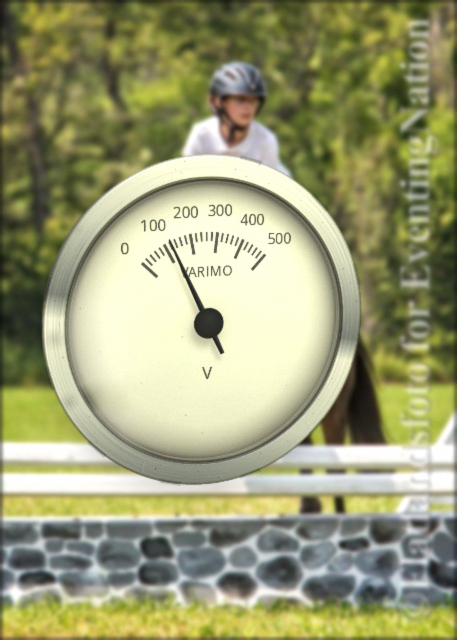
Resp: {"value": 120, "unit": "V"}
